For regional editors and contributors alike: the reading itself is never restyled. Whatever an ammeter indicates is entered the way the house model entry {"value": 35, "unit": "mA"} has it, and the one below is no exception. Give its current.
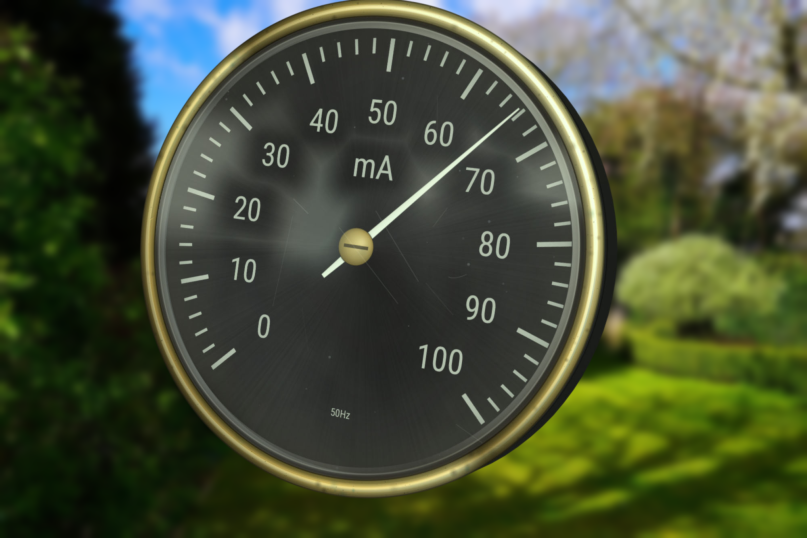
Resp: {"value": 66, "unit": "mA"}
